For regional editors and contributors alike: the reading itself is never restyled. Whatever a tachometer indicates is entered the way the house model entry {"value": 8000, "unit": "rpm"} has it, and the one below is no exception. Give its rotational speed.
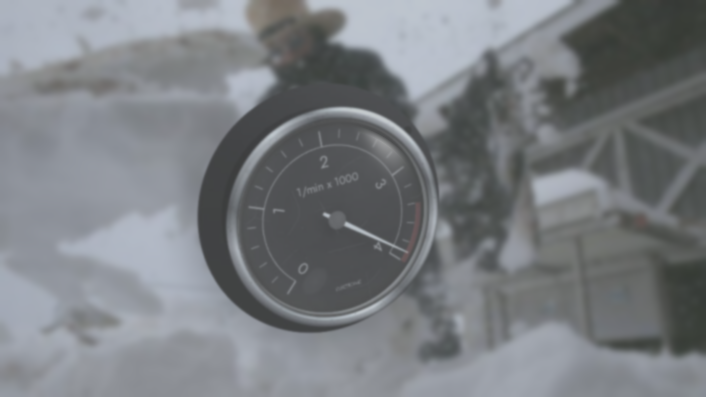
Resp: {"value": 3900, "unit": "rpm"}
